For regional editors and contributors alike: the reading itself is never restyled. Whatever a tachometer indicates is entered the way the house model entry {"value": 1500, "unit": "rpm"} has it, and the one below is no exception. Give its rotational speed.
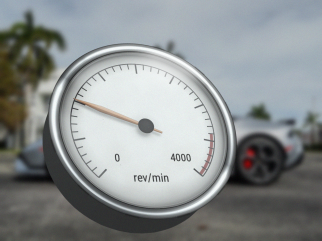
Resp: {"value": 1000, "unit": "rpm"}
